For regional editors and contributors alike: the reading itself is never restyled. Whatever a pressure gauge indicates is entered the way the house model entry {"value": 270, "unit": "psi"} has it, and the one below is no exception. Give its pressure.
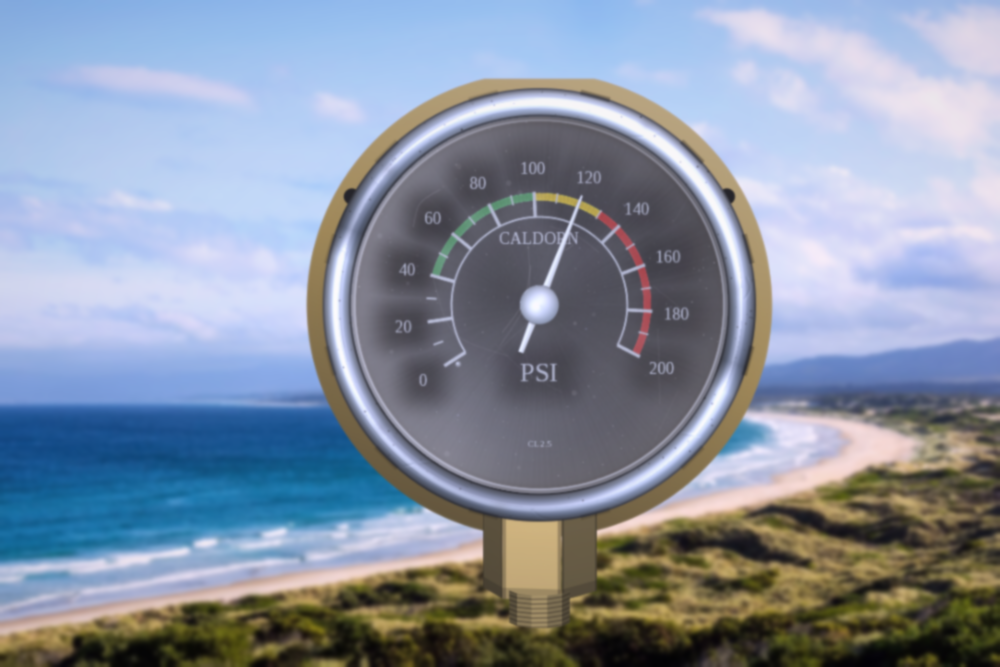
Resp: {"value": 120, "unit": "psi"}
